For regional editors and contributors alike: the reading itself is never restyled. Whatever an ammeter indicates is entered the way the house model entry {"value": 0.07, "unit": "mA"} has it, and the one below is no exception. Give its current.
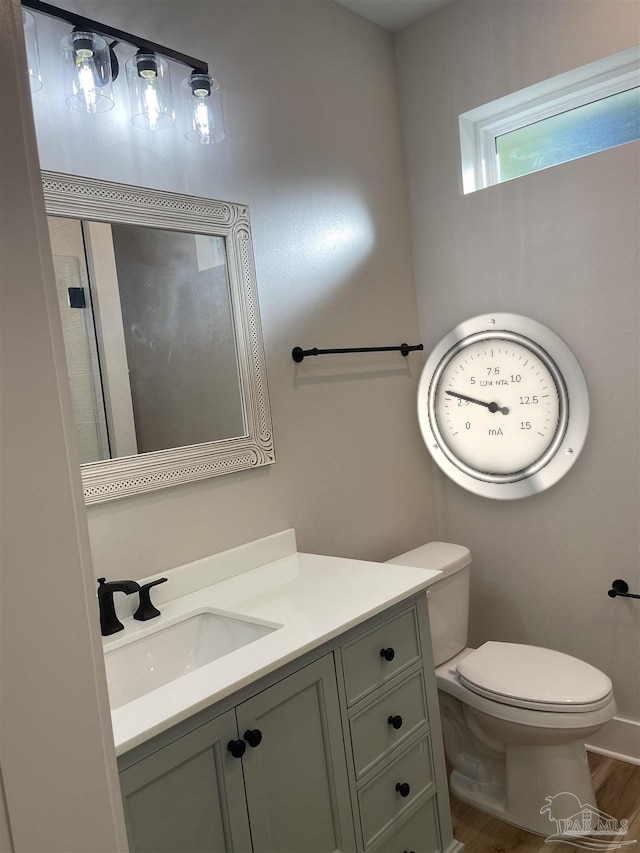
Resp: {"value": 3, "unit": "mA"}
